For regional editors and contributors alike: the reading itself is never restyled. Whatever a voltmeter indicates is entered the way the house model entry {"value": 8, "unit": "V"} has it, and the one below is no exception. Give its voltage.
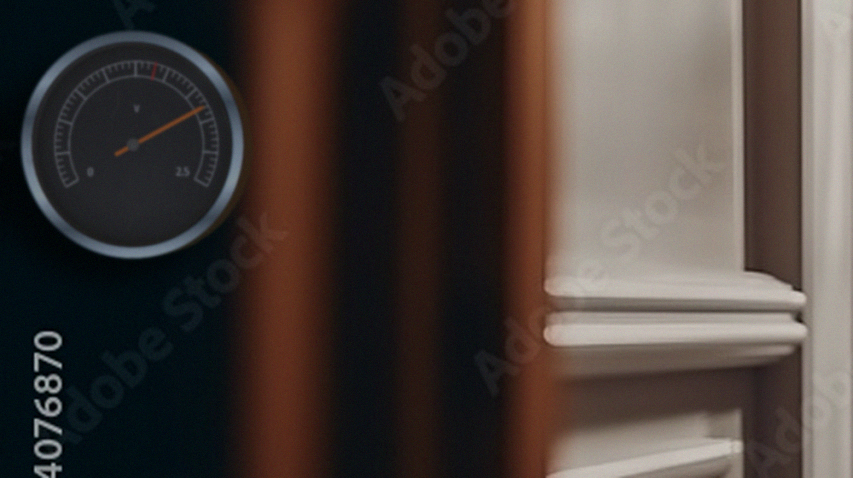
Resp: {"value": 1.9, "unit": "V"}
